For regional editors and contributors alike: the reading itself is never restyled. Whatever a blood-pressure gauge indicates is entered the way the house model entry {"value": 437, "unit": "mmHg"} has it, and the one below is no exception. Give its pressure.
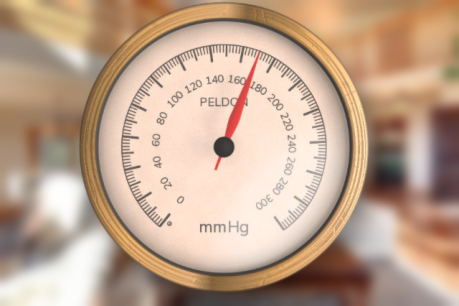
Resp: {"value": 170, "unit": "mmHg"}
